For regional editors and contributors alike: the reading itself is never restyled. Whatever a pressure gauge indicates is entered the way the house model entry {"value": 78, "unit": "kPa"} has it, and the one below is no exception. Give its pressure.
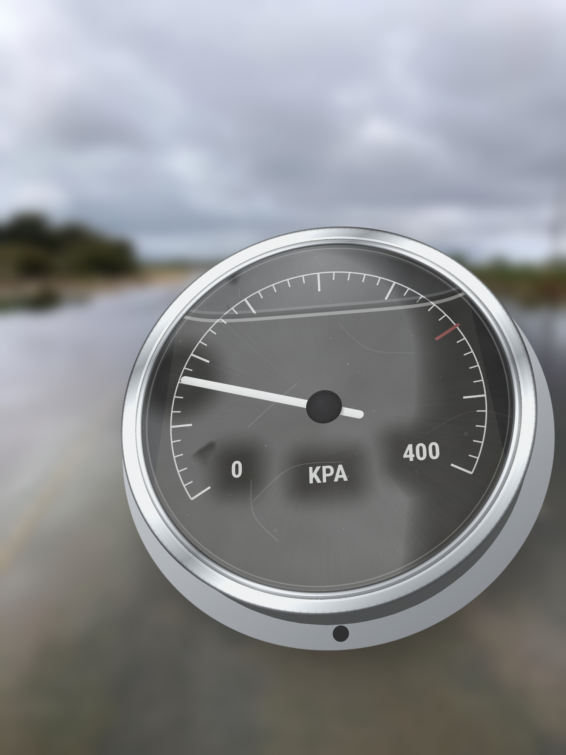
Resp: {"value": 80, "unit": "kPa"}
